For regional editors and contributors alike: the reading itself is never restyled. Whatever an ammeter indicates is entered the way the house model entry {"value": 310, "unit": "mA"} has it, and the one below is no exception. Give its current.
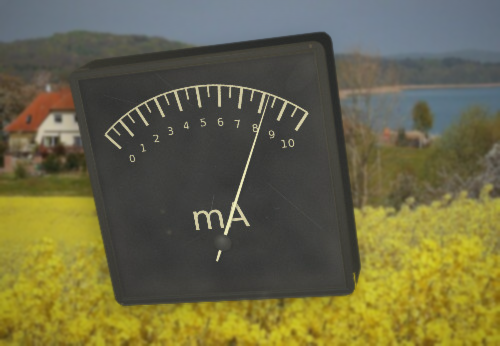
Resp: {"value": 8.25, "unit": "mA"}
